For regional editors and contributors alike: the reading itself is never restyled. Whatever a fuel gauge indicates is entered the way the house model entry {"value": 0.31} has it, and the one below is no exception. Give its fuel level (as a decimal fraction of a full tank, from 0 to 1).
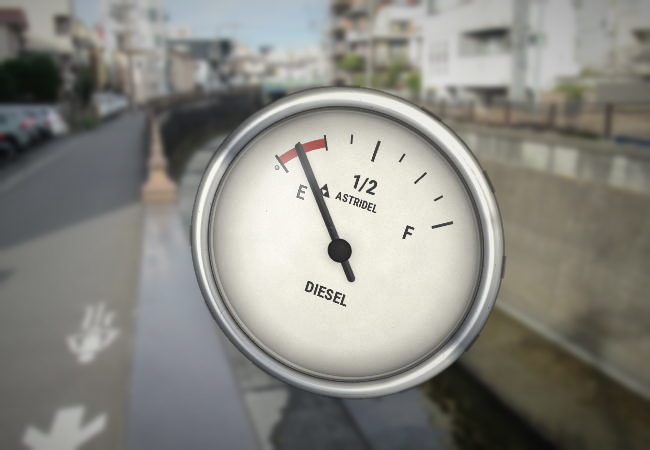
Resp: {"value": 0.125}
